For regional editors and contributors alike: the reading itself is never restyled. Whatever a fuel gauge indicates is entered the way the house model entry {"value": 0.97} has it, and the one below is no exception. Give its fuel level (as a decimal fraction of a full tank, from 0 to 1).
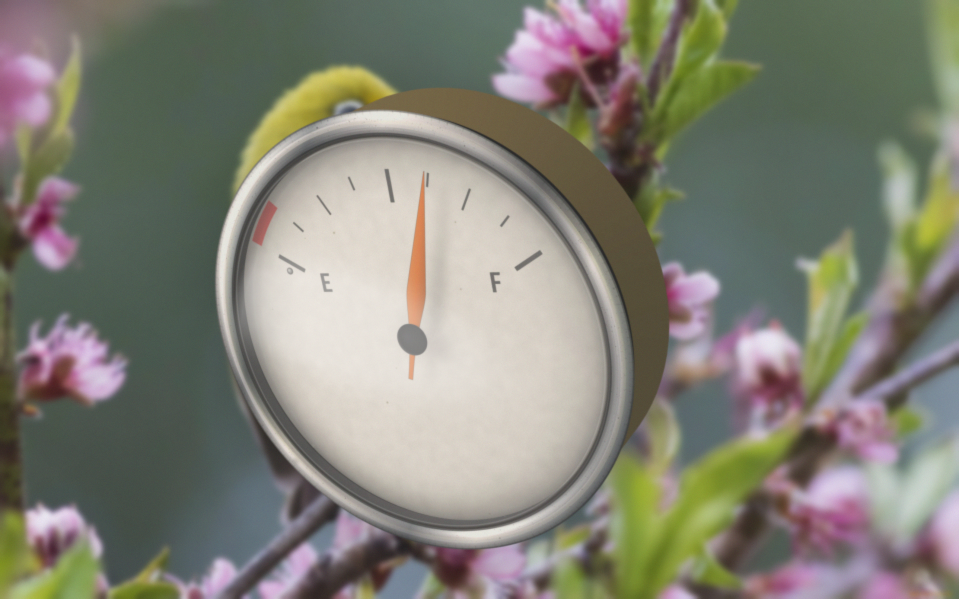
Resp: {"value": 0.625}
